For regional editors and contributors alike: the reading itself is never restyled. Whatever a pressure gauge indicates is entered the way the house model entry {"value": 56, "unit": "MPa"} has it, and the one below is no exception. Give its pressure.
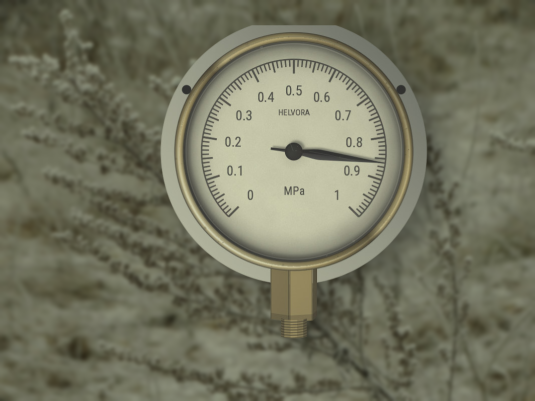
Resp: {"value": 0.86, "unit": "MPa"}
